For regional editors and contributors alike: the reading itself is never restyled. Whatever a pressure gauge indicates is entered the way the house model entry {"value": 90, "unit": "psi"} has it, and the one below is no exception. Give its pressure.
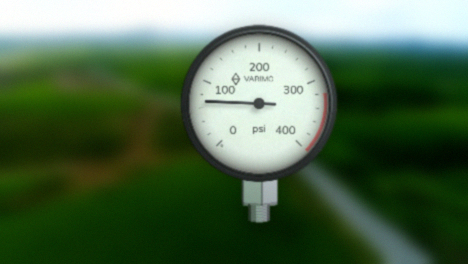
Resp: {"value": 70, "unit": "psi"}
